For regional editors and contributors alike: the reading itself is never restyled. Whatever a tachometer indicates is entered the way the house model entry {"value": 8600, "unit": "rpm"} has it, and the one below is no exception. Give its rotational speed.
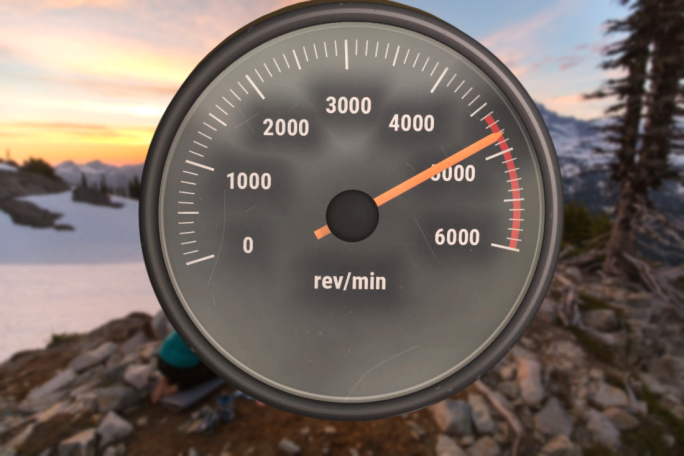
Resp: {"value": 4800, "unit": "rpm"}
